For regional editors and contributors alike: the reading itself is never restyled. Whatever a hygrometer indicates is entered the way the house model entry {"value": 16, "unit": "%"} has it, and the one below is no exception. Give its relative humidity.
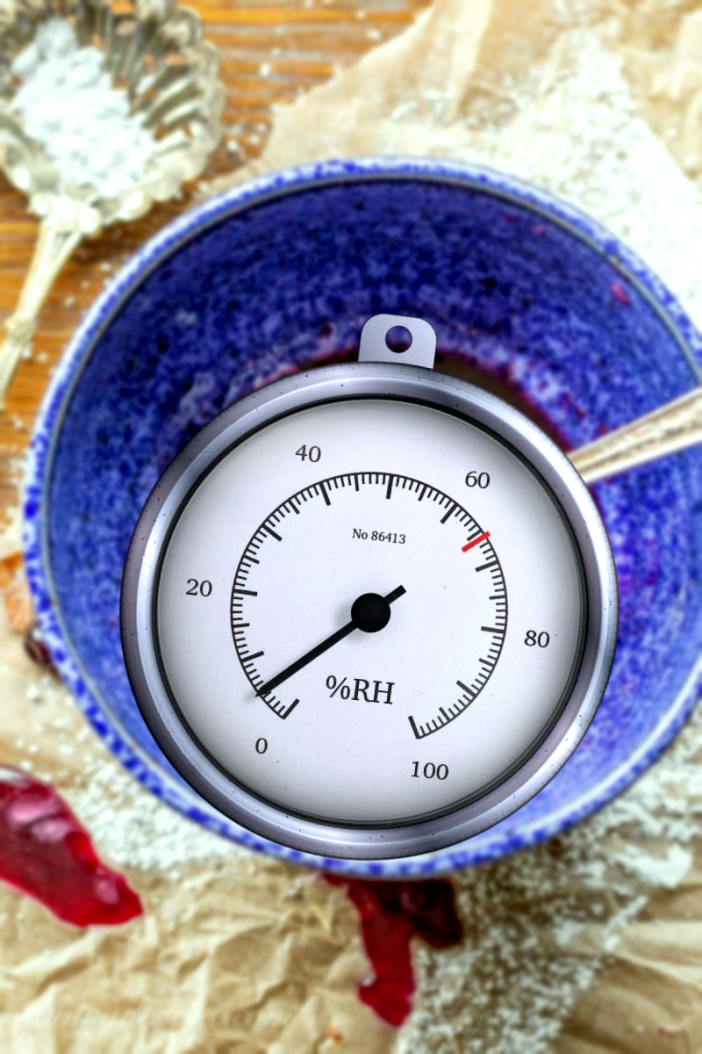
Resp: {"value": 5, "unit": "%"}
